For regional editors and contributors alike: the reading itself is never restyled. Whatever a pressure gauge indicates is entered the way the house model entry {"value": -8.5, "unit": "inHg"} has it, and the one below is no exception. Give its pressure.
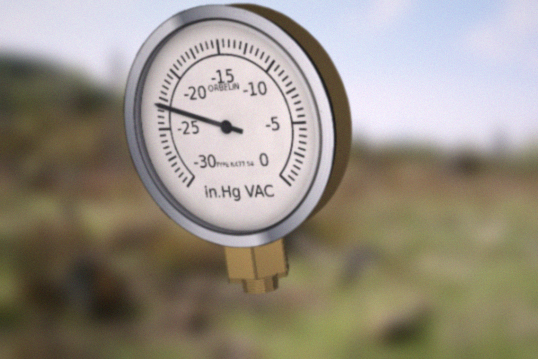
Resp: {"value": -23, "unit": "inHg"}
